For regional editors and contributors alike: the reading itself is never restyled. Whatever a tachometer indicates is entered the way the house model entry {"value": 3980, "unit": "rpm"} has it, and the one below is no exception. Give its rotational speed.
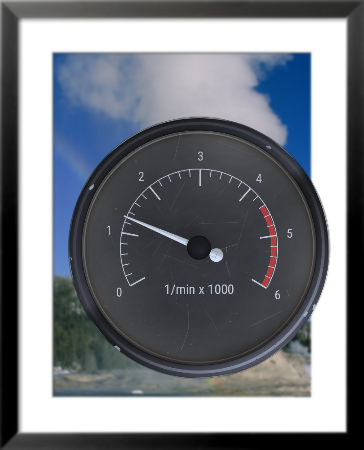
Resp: {"value": 1300, "unit": "rpm"}
